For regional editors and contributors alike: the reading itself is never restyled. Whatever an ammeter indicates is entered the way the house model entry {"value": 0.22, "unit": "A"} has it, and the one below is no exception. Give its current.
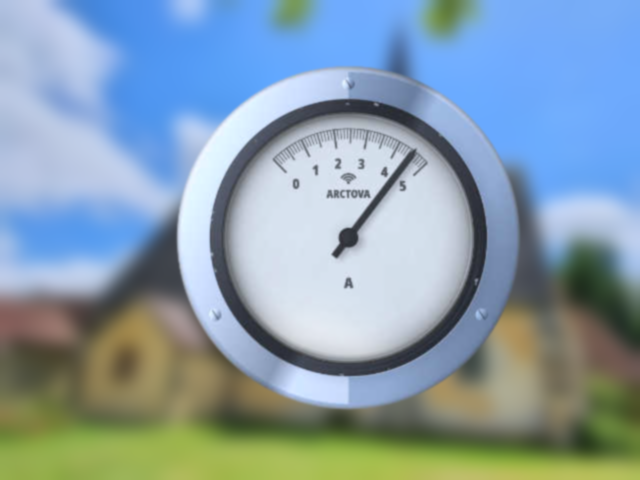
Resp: {"value": 4.5, "unit": "A"}
